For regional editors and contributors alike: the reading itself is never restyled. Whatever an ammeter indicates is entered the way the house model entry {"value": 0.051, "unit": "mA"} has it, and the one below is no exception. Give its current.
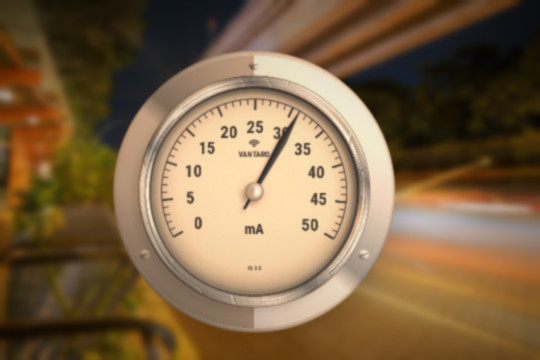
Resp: {"value": 31, "unit": "mA"}
